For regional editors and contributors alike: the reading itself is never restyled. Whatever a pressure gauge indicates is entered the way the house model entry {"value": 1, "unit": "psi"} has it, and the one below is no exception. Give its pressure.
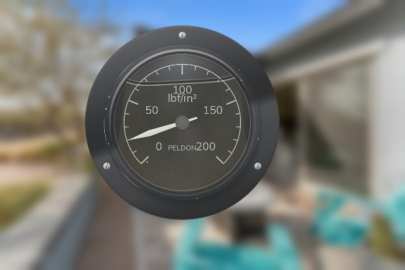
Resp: {"value": 20, "unit": "psi"}
